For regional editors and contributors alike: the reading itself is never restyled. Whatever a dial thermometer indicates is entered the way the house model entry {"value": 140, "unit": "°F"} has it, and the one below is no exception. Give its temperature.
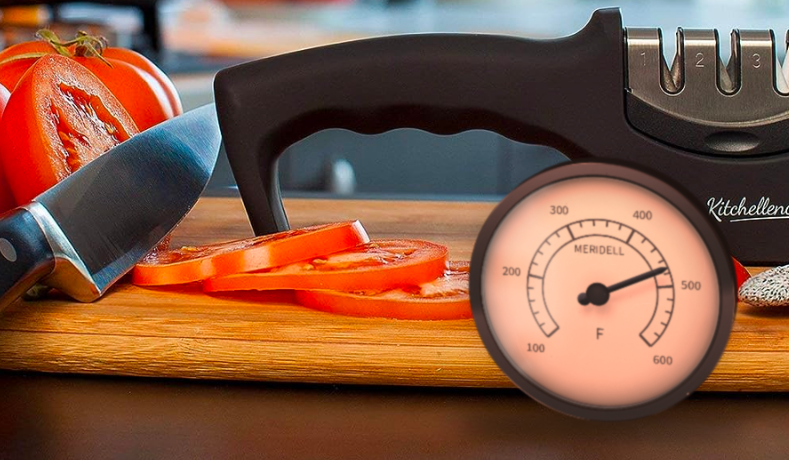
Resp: {"value": 470, "unit": "°F"}
